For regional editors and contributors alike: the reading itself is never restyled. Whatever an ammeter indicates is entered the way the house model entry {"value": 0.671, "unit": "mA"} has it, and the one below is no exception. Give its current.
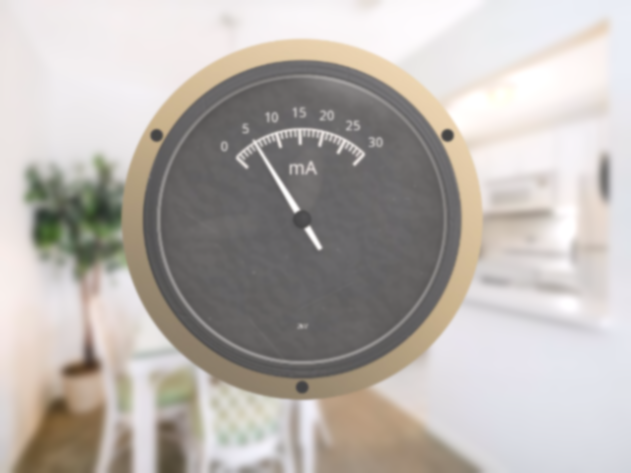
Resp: {"value": 5, "unit": "mA"}
